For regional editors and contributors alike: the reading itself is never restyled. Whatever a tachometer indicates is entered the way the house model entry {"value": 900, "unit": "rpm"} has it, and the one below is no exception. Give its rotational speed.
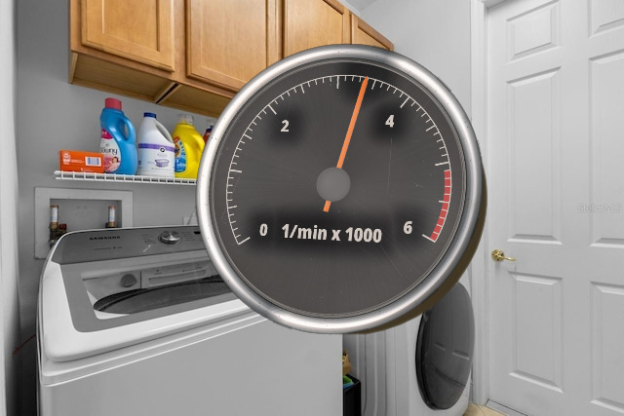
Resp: {"value": 3400, "unit": "rpm"}
